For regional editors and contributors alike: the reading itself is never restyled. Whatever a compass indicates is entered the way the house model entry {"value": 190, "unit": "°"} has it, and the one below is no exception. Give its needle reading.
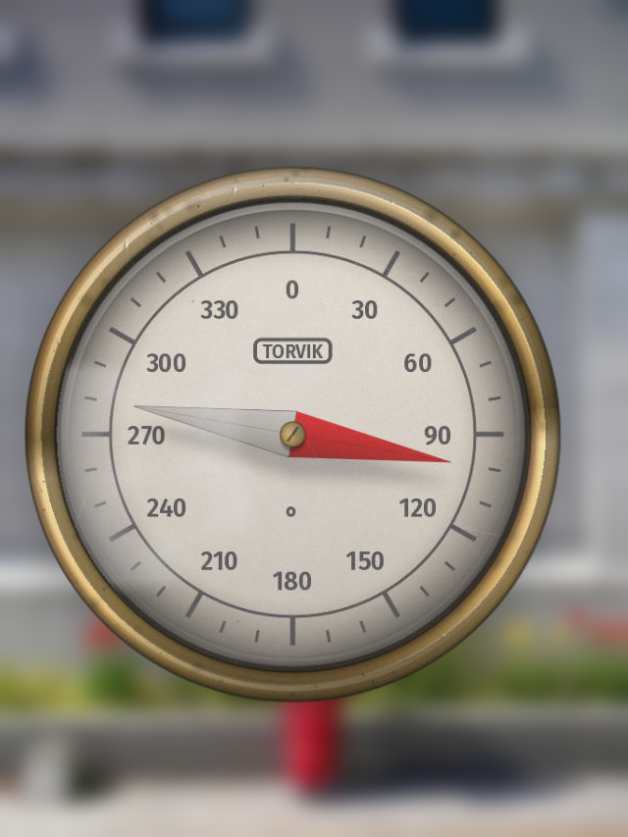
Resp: {"value": 100, "unit": "°"}
